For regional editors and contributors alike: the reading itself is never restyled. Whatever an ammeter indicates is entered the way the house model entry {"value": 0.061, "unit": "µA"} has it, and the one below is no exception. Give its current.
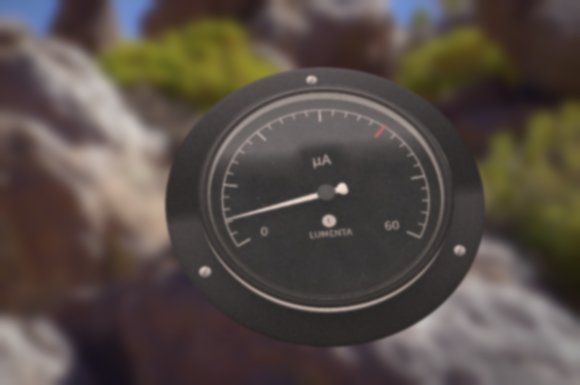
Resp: {"value": 4, "unit": "µA"}
